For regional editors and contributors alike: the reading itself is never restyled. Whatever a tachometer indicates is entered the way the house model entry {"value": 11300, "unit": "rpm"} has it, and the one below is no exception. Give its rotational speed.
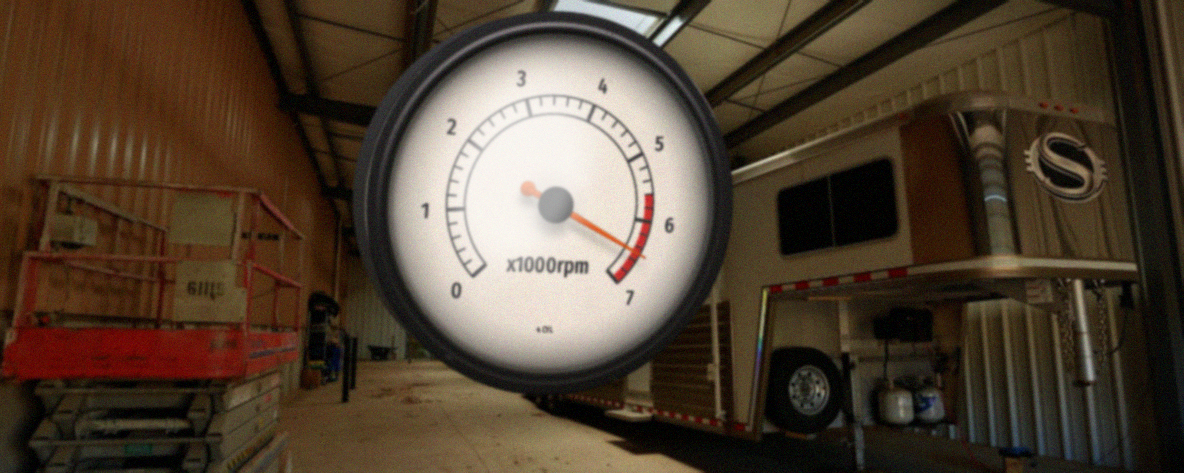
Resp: {"value": 6500, "unit": "rpm"}
